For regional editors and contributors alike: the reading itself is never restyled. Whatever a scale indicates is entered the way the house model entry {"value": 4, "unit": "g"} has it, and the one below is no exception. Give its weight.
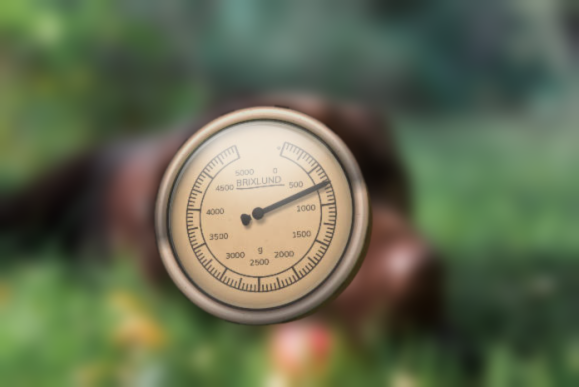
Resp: {"value": 750, "unit": "g"}
